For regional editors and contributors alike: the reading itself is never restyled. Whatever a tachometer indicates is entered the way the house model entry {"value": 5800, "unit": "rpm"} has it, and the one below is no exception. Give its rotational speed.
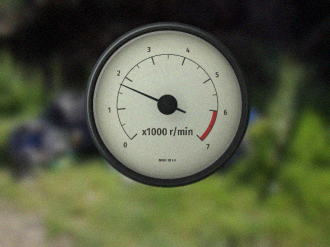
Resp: {"value": 1750, "unit": "rpm"}
